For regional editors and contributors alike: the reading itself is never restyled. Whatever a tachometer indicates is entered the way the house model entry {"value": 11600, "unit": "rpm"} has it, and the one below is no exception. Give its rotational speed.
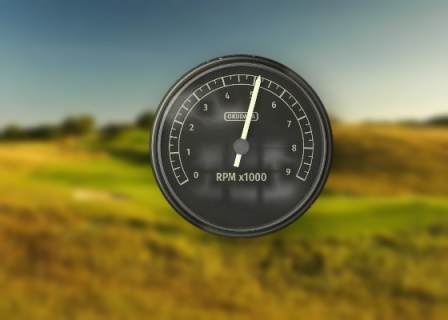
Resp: {"value": 5125, "unit": "rpm"}
